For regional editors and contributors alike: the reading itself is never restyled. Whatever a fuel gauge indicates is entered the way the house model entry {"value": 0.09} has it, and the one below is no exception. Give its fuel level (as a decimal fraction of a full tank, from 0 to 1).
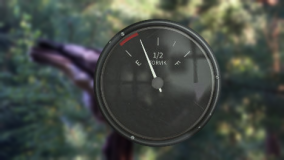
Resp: {"value": 0.25}
